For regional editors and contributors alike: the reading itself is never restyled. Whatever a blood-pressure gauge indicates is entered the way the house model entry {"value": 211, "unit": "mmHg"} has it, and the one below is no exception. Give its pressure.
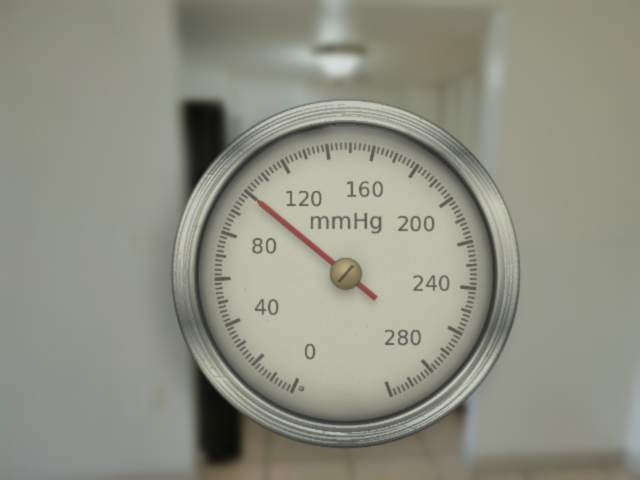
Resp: {"value": 100, "unit": "mmHg"}
